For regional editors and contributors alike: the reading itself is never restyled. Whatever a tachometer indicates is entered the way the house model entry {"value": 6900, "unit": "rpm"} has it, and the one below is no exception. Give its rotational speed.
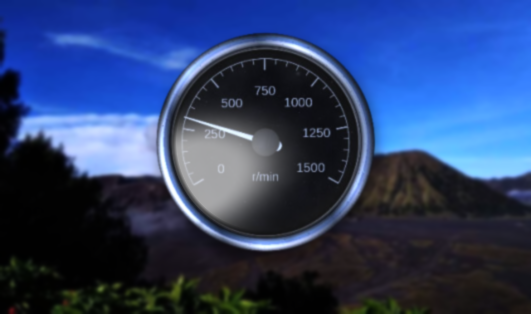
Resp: {"value": 300, "unit": "rpm"}
